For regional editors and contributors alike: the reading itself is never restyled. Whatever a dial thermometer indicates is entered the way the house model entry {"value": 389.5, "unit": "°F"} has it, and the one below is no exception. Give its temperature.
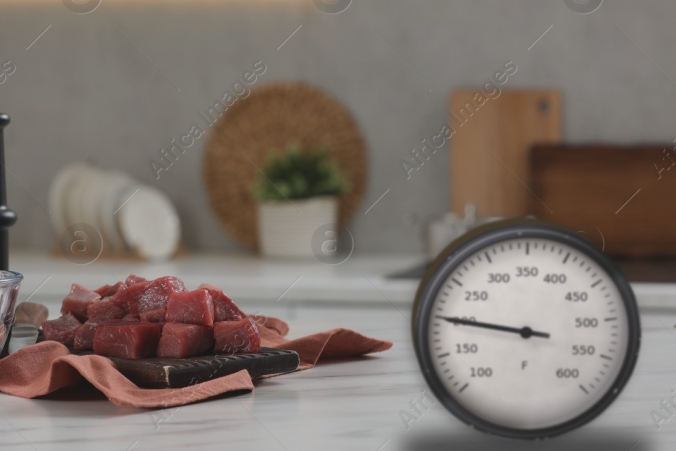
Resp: {"value": 200, "unit": "°F"}
